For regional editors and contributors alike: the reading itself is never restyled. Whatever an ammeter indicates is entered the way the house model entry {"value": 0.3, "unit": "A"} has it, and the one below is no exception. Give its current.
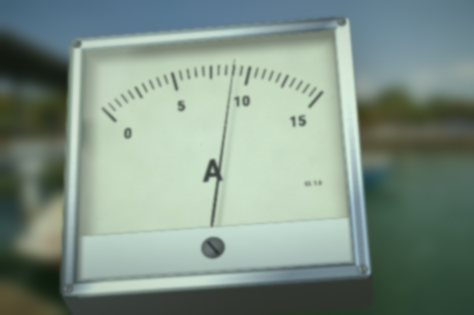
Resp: {"value": 9, "unit": "A"}
